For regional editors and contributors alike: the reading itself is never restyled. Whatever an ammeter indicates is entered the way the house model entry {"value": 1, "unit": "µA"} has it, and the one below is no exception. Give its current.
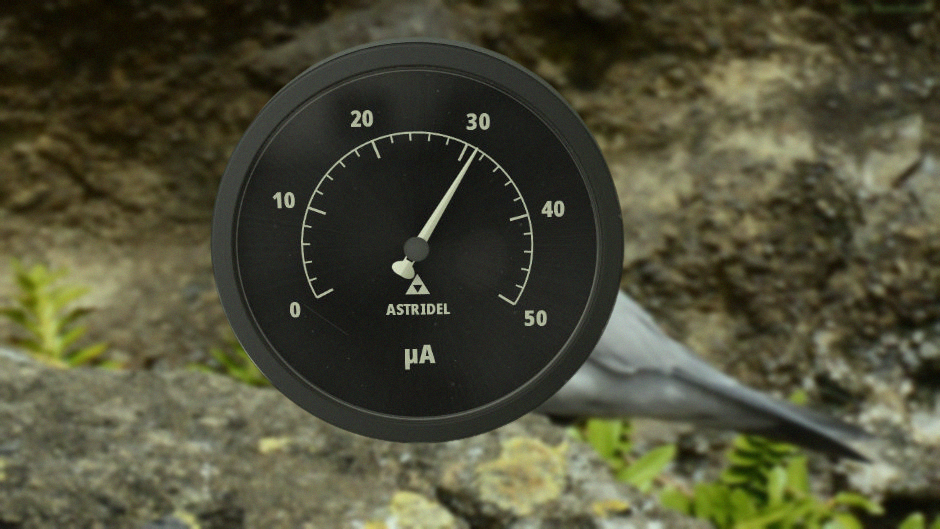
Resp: {"value": 31, "unit": "µA"}
